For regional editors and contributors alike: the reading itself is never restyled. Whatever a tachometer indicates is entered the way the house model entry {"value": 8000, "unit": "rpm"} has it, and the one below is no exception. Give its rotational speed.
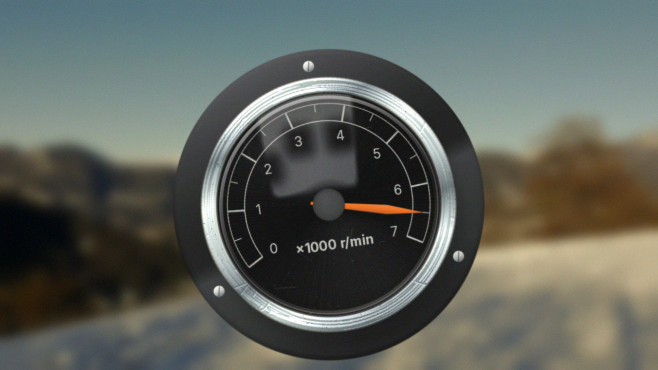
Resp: {"value": 6500, "unit": "rpm"}
